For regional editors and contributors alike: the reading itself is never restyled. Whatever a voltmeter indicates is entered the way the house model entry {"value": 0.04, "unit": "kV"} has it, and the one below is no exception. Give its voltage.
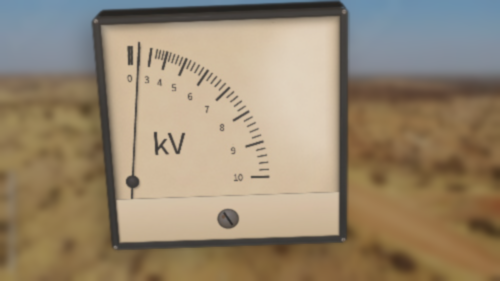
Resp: {"value": 2, "unit": "kV"}
